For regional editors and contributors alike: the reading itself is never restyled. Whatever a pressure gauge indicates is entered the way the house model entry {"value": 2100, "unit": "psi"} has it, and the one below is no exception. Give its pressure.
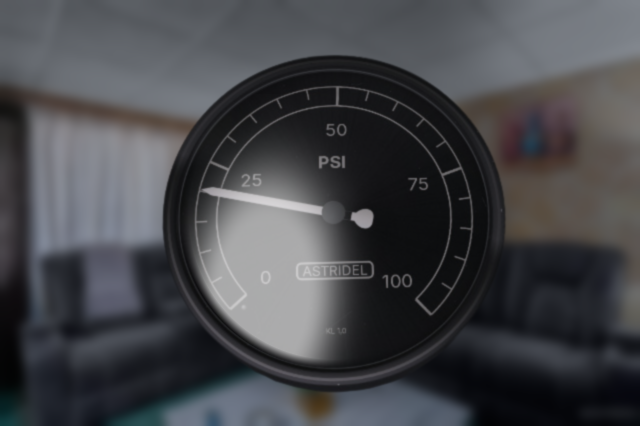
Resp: {"value": 20, "unit": "psi"}
